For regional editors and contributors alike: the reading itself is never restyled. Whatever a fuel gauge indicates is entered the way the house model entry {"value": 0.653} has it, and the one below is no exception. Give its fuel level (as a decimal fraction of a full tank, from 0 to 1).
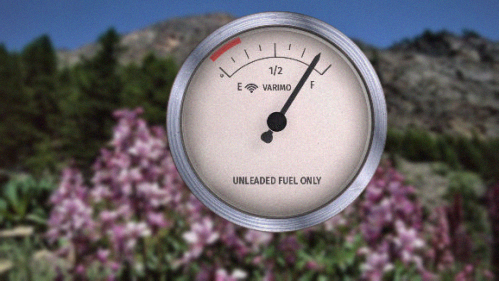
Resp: {"value": 0.875}
